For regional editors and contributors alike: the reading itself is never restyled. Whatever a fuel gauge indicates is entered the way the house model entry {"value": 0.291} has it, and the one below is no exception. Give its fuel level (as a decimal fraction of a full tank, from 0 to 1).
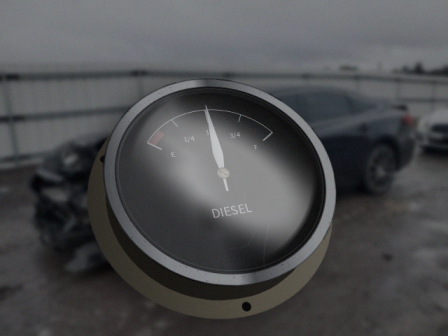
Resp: {"value": 0.5}
